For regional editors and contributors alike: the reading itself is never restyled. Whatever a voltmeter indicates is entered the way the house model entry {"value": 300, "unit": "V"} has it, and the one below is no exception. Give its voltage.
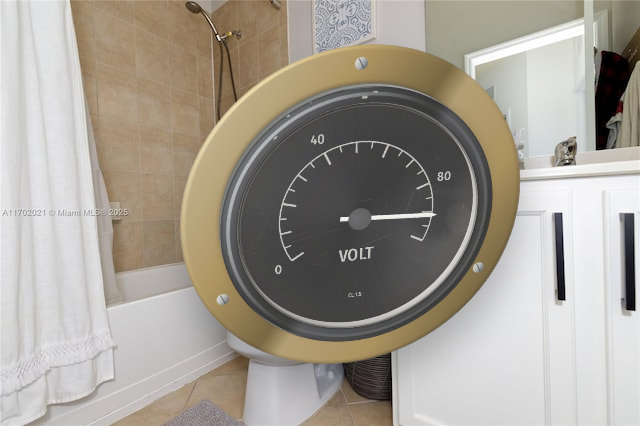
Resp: {"value": 90, "unit": "V"}
